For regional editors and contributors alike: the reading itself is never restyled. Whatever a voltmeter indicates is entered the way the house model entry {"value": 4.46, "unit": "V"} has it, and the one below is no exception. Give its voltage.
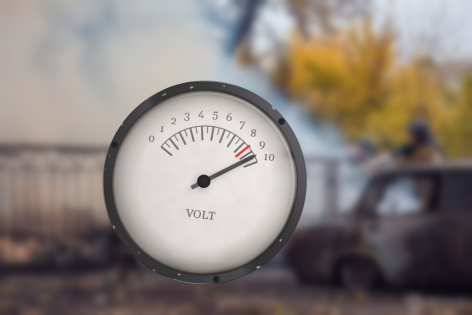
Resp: {"value": 9.5, "unit": "V"}
